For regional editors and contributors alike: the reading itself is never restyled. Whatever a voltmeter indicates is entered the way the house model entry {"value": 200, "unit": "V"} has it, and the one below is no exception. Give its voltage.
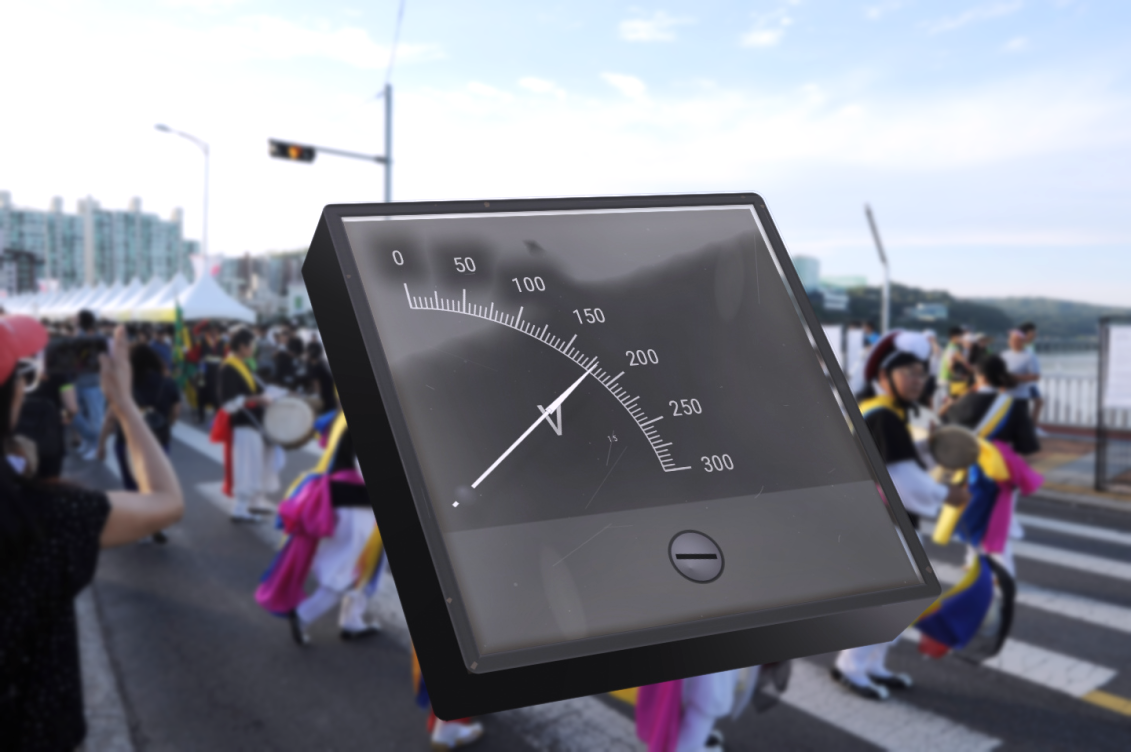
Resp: {"value": 180, "unit": "V"}
